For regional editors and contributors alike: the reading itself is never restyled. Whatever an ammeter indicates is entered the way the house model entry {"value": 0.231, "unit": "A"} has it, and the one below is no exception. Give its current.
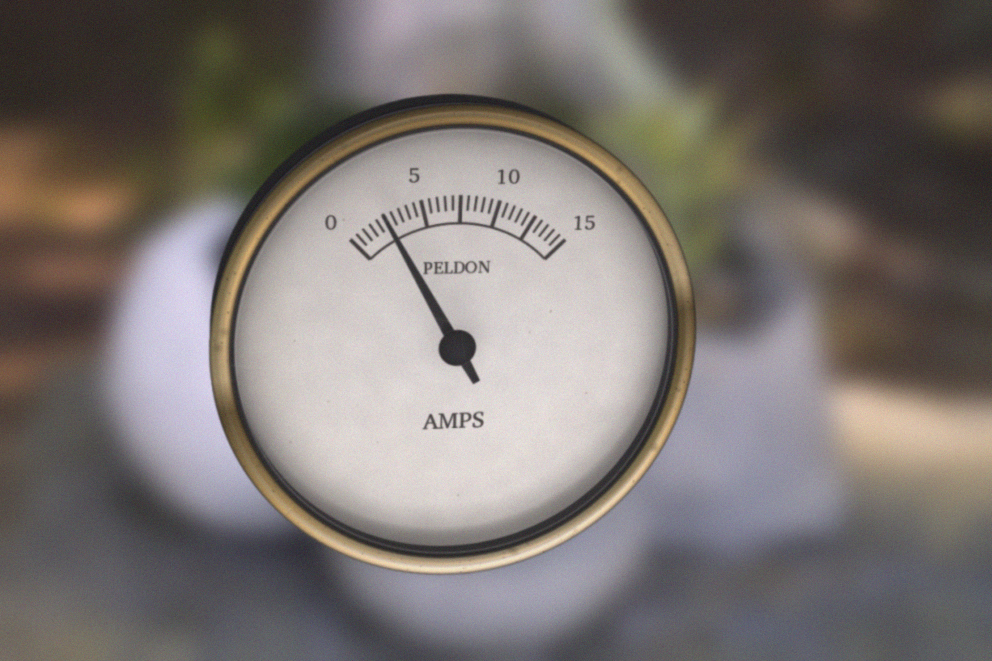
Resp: {"value": 2.5, "unit": "A"}
